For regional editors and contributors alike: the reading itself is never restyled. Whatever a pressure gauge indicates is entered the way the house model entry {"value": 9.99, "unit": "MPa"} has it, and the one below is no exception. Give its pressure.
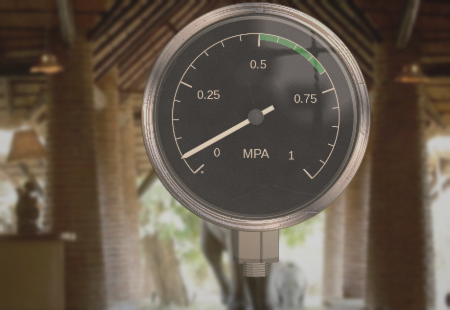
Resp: {"value": 0.05, "unit": "MPa"}
